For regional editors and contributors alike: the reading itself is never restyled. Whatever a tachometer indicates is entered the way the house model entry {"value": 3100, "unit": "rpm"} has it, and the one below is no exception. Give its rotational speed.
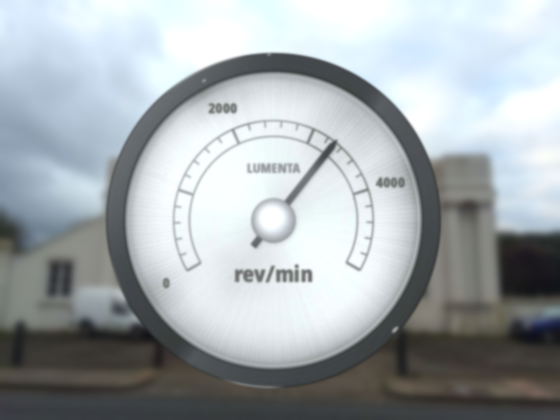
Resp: {"value": 3300, "unit": "rpm"}
